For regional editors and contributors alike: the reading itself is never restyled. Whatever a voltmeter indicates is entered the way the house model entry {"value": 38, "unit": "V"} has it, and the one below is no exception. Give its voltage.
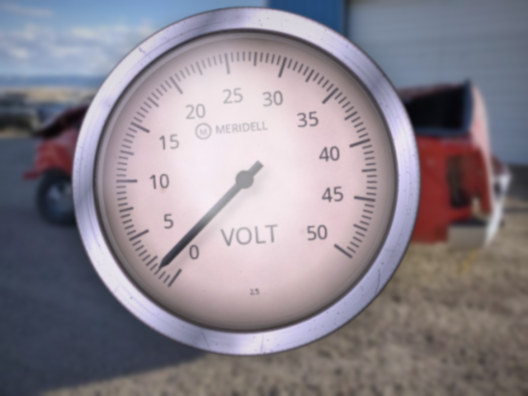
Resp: {"value": 1.5, "unit": "V"}
